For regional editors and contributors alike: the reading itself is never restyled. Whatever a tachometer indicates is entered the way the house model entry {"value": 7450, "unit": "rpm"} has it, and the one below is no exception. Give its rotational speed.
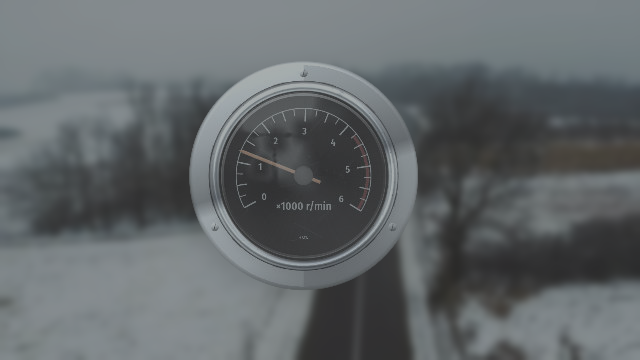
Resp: {"value": 1250, "unit": "rpm"}
